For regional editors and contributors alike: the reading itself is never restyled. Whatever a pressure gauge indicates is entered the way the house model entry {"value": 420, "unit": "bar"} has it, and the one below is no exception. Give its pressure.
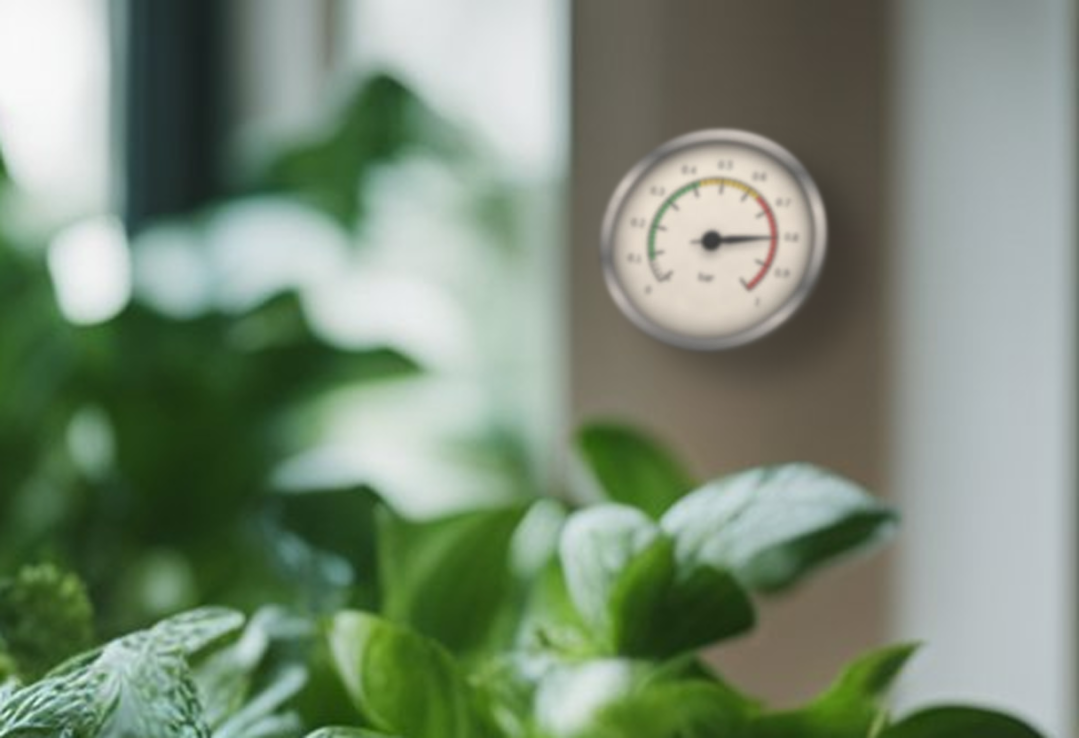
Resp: {"value": 0.8, "unit": "bar"}
